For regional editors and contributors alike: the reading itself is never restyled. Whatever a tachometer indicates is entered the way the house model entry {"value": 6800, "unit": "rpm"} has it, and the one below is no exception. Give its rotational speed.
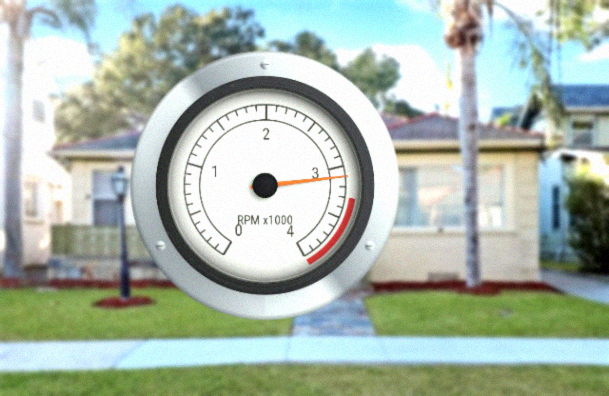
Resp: {"value": 3100, "unit": "rpm"}
